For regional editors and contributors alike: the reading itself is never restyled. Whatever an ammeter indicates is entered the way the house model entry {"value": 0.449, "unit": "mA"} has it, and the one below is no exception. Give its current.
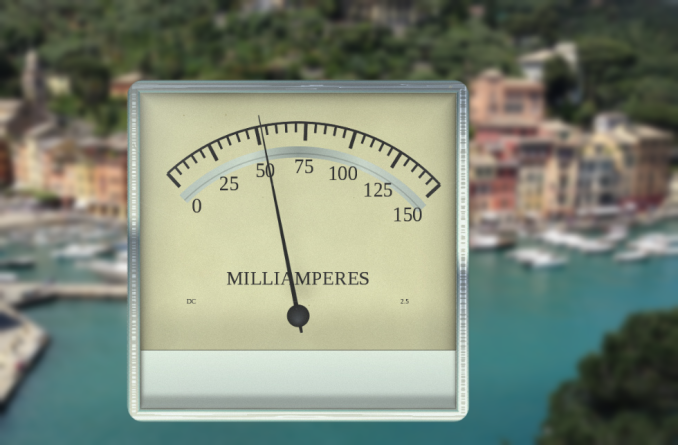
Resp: {"value": 52.5, "unit": "mA"}
